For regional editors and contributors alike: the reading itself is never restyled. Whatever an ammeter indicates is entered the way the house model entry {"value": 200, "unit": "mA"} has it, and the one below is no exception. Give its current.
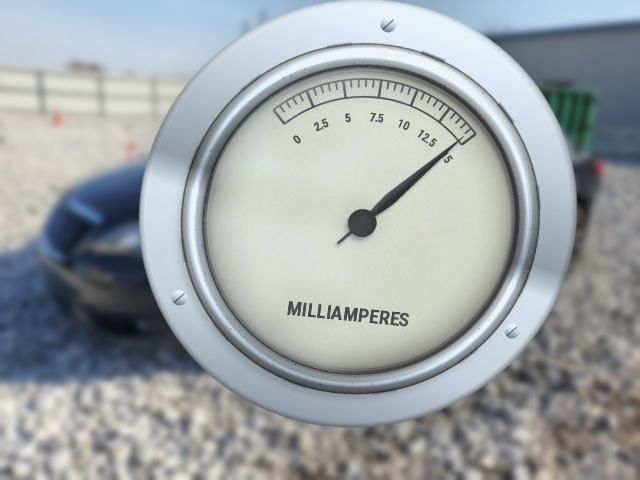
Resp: {"value": 14.5, "unit": "mA"}
